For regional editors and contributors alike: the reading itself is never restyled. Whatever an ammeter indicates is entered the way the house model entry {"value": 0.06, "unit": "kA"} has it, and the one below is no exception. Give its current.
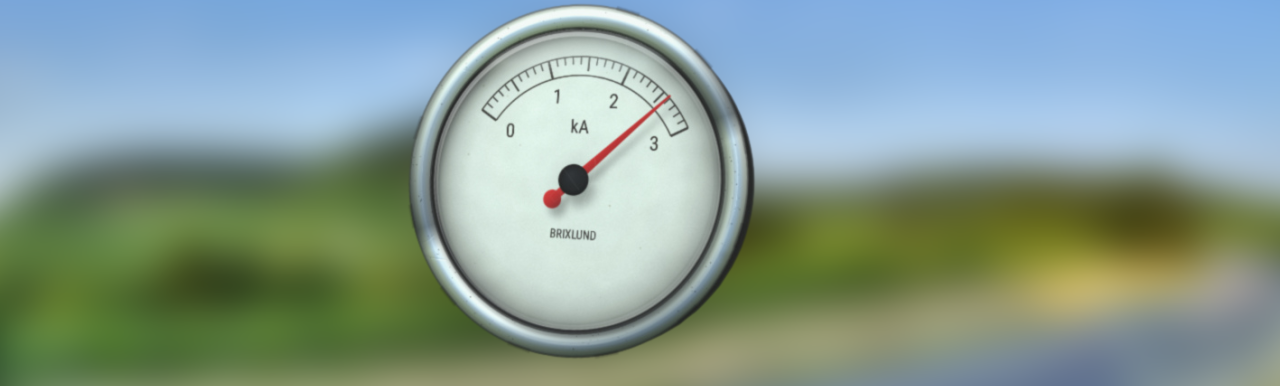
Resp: {"value": 2.6, "unit": "kA"}
